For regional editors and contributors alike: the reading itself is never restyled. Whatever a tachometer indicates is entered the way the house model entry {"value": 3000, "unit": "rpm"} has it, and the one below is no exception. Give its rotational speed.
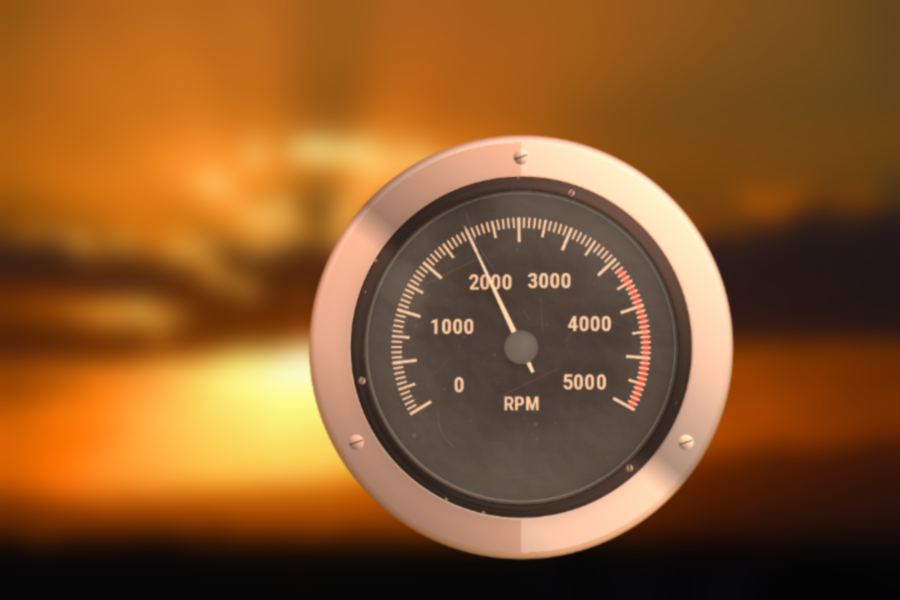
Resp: {"value": 2000, "unit": "rpm"}
